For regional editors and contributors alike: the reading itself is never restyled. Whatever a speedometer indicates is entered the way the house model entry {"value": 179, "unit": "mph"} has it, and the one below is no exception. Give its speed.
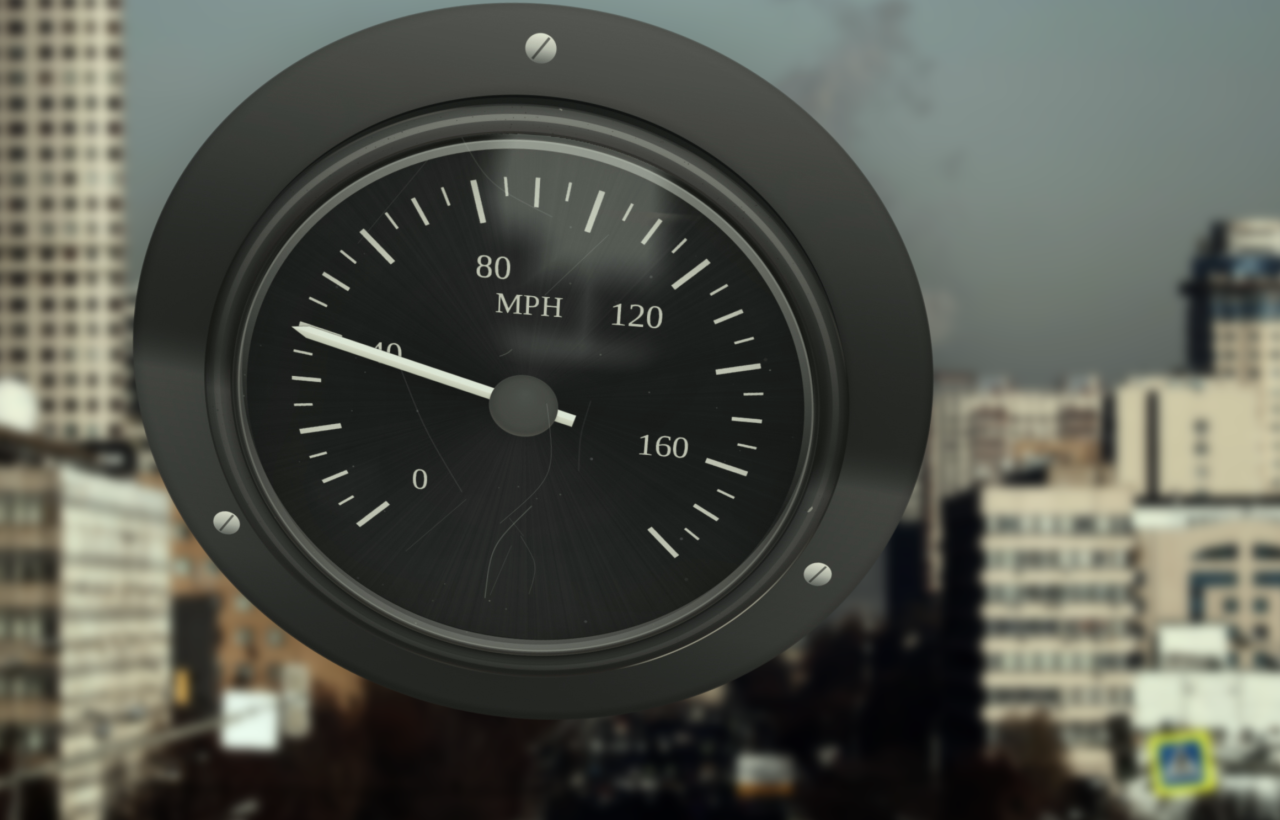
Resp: {"value": 40, "unit": "mph"}
